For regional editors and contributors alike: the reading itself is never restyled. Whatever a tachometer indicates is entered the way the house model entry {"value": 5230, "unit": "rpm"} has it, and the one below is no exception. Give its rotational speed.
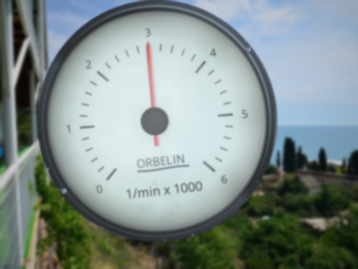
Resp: {"value": 3000, "unit": "rpm"}
